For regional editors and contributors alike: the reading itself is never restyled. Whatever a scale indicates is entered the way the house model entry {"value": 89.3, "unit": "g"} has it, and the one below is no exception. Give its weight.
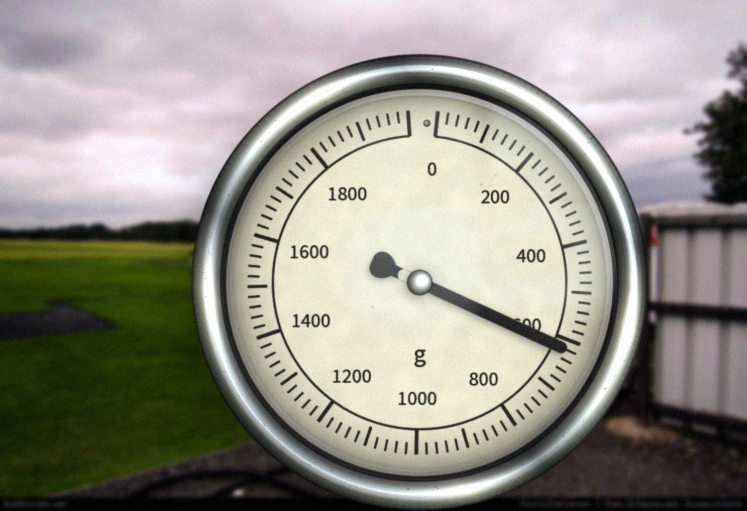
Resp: {"value": 620, "unit": "g"}
